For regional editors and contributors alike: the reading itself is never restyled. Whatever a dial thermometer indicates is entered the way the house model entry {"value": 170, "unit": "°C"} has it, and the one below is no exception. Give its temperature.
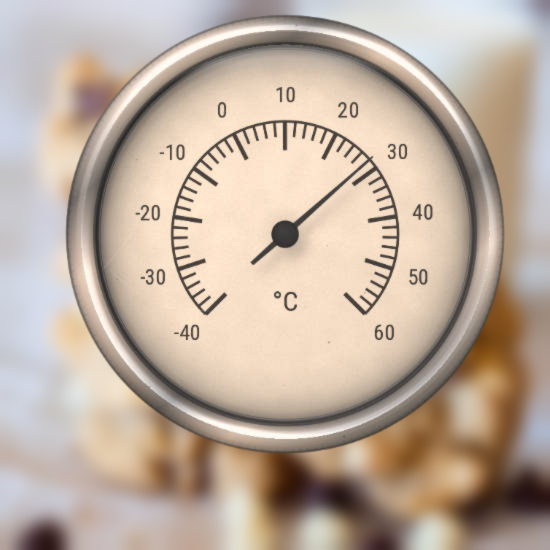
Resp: {"value": 28, "unit": "°C"}
